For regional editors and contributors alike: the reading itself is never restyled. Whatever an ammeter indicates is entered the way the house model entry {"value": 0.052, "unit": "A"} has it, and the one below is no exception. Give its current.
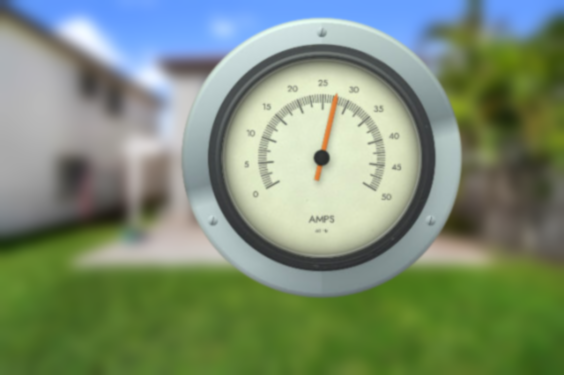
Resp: {"value": 27.5, "unit": "A"}
